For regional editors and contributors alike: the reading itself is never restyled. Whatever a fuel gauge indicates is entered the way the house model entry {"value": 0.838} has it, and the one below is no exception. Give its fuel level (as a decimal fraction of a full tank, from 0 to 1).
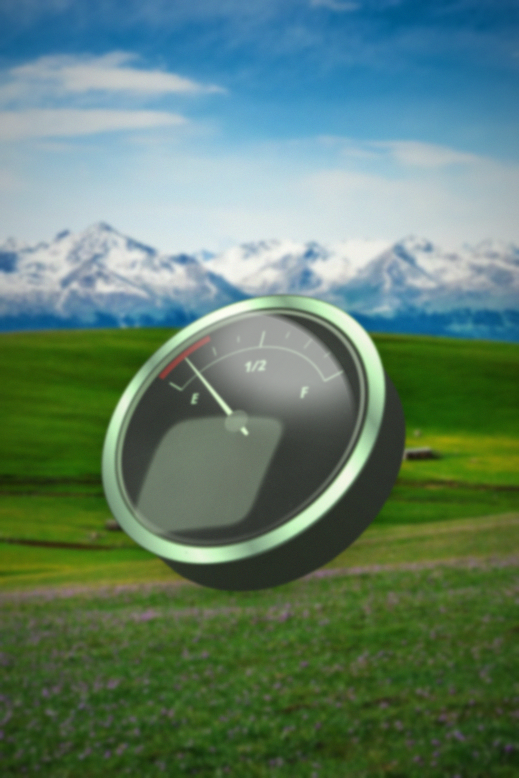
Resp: {"value": 0.125}
